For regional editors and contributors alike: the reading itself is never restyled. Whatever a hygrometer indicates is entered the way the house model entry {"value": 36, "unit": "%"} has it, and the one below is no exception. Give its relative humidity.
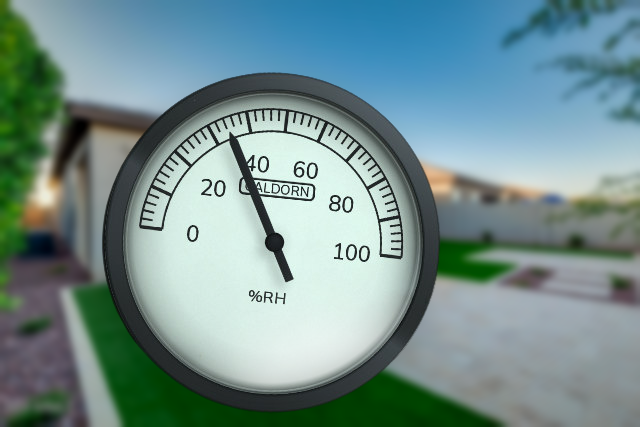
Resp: {"value": 34, "unit": "%"}
